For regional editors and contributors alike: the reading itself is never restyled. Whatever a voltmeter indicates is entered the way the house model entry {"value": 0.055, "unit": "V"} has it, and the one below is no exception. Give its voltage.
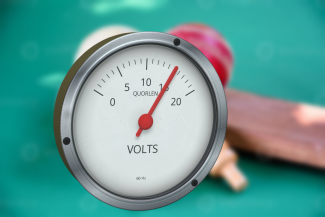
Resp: {"value": 15, "unit": "V"}
